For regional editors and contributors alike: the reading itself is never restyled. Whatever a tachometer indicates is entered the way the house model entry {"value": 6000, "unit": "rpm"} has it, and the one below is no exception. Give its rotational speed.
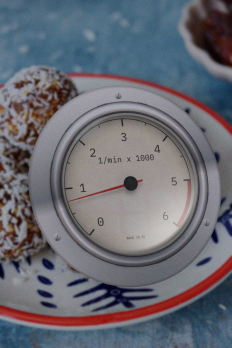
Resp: {"value": 750, "unit": "rpm"}
